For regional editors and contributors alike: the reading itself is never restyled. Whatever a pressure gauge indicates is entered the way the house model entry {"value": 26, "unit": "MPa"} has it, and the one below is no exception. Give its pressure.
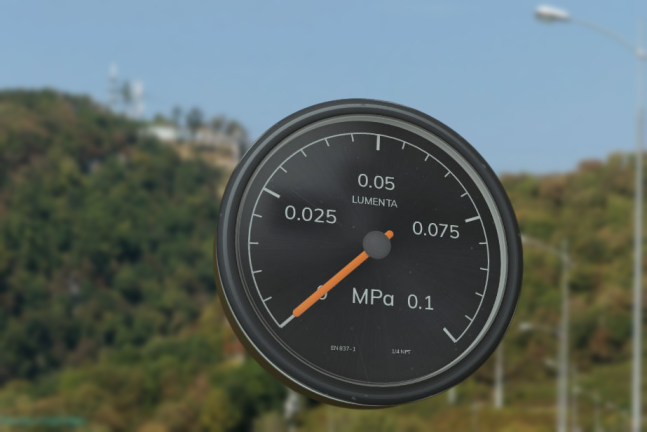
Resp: {"value": 0, "unit": "MPa"}
